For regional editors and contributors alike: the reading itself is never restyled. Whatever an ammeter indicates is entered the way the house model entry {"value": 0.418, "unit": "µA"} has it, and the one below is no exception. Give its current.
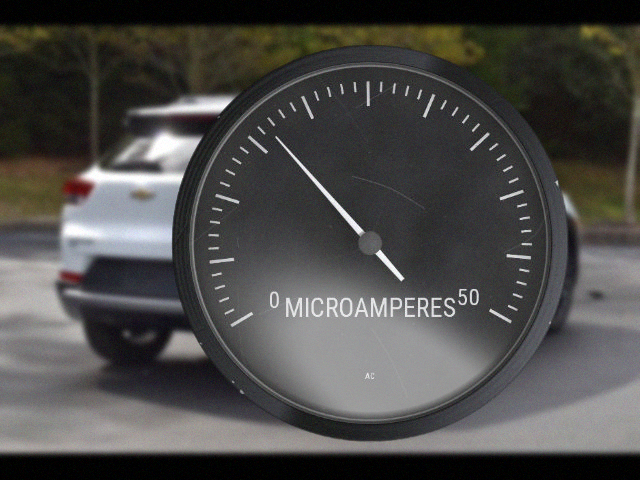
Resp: {"value": 16.5, "unit": "µA"}
